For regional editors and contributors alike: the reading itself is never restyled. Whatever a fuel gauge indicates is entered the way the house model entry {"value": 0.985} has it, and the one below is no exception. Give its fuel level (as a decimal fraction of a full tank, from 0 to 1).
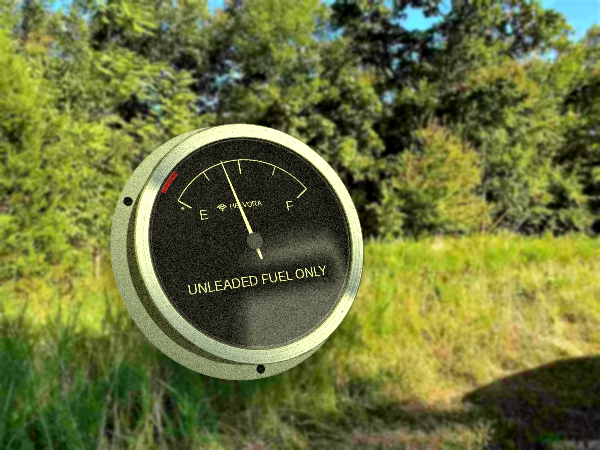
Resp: {"value": 0.375}
